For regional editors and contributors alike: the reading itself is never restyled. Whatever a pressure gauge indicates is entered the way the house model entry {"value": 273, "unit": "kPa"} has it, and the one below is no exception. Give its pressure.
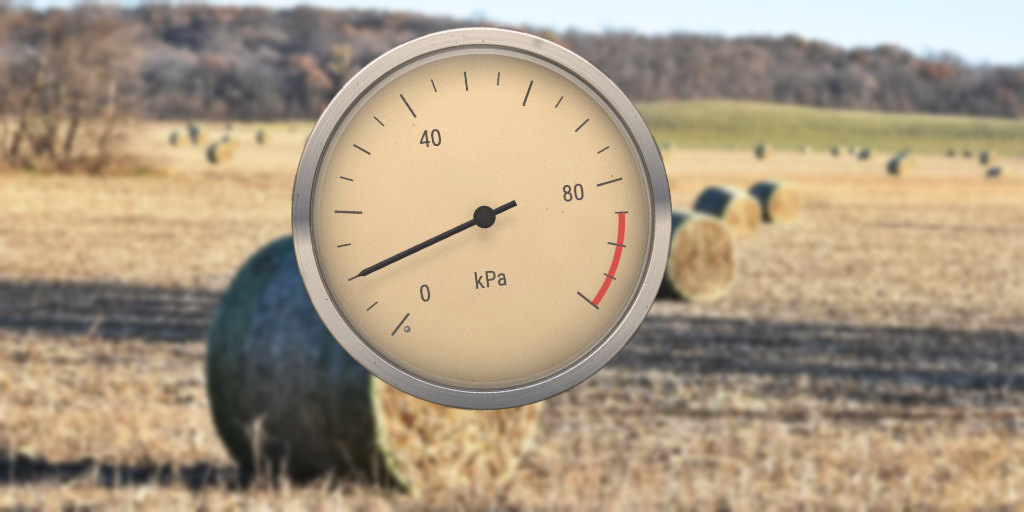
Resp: {"value": 10, "unit": "kPa"}
